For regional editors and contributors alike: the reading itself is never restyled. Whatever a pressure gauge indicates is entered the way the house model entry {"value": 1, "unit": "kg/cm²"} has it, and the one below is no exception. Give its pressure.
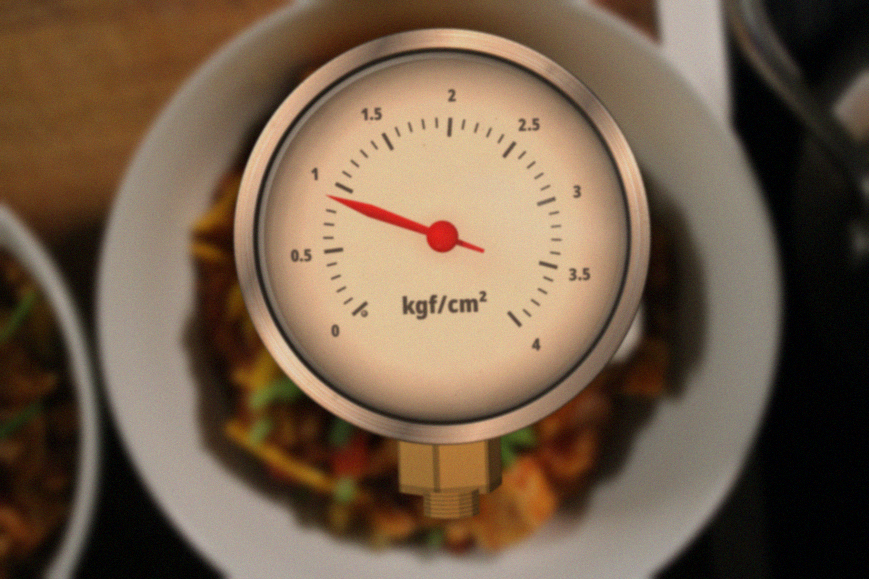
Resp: {"value": 0.9, "unit": "kg/cm²"}
